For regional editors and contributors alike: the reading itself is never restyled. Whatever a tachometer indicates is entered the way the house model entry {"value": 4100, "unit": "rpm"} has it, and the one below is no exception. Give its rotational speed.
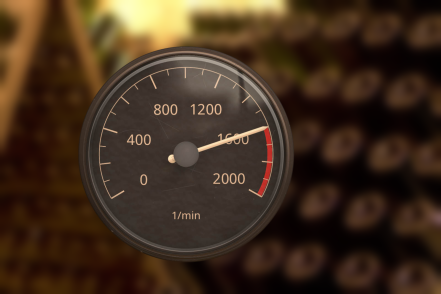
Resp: {"value": 1600, "unit": "rpm"}
